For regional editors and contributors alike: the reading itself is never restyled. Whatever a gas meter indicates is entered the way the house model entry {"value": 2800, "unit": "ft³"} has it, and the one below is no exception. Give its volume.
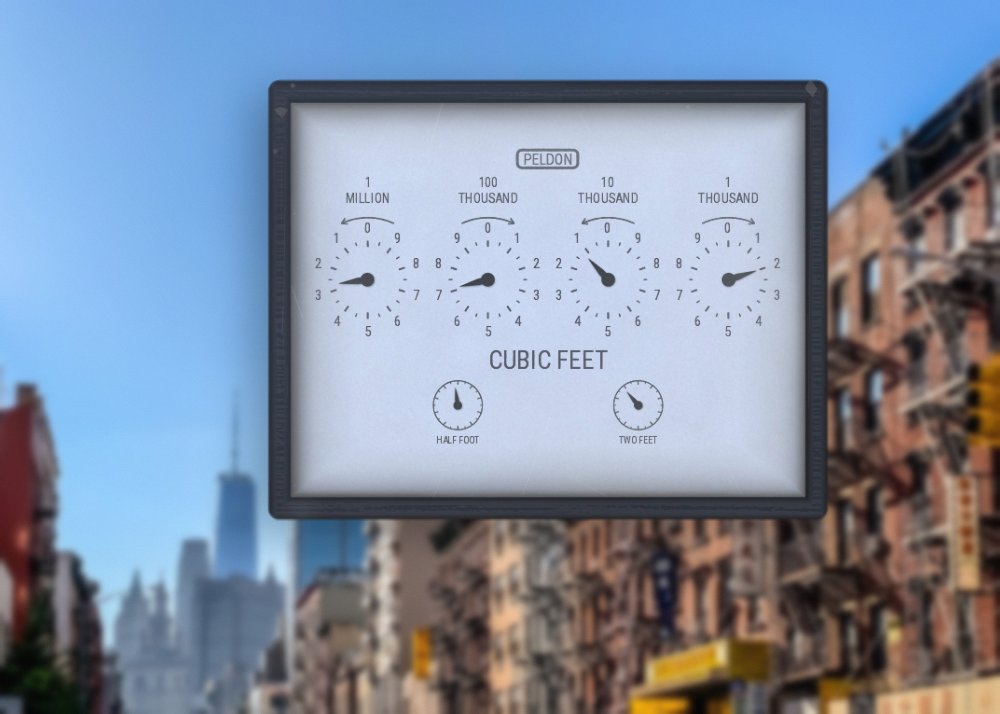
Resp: {"value": 271200, "unit": "ft³"}
